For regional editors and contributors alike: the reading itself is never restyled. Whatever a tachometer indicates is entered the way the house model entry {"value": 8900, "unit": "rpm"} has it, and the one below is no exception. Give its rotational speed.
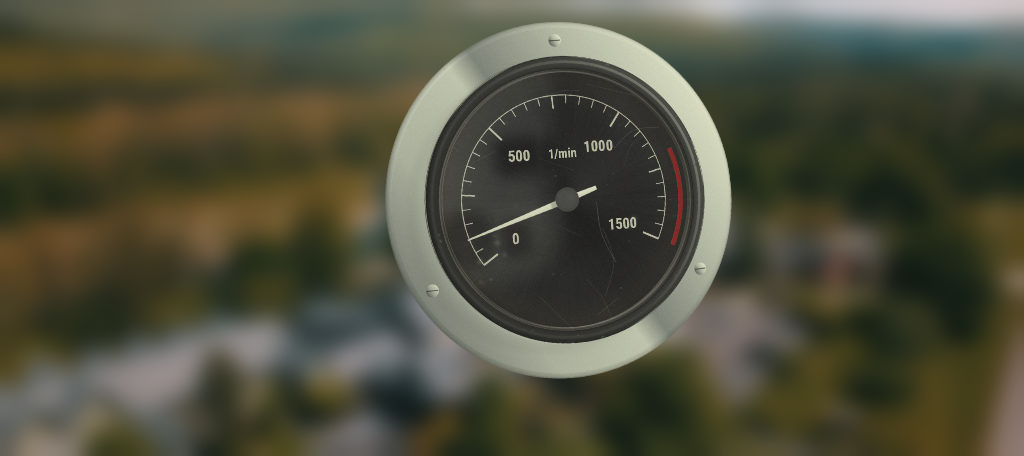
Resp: {"value": 100, "unit": "rpm"}
